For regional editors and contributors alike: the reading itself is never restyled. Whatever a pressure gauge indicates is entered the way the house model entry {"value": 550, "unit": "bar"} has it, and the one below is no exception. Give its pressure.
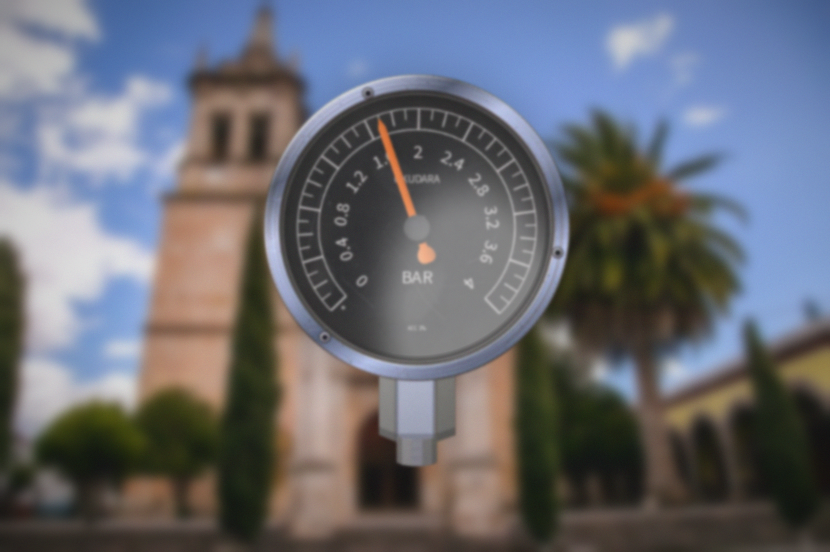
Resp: {"value": 1.7, "unit": "bar"}
